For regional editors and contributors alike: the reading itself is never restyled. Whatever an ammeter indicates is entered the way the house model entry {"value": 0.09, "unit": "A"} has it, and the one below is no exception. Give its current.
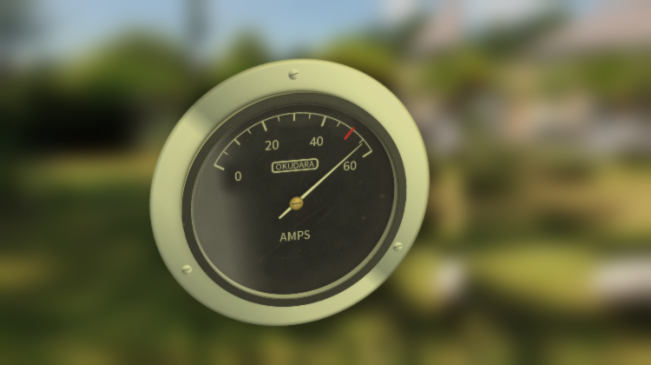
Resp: {"value": 55, "unit": "A"}
